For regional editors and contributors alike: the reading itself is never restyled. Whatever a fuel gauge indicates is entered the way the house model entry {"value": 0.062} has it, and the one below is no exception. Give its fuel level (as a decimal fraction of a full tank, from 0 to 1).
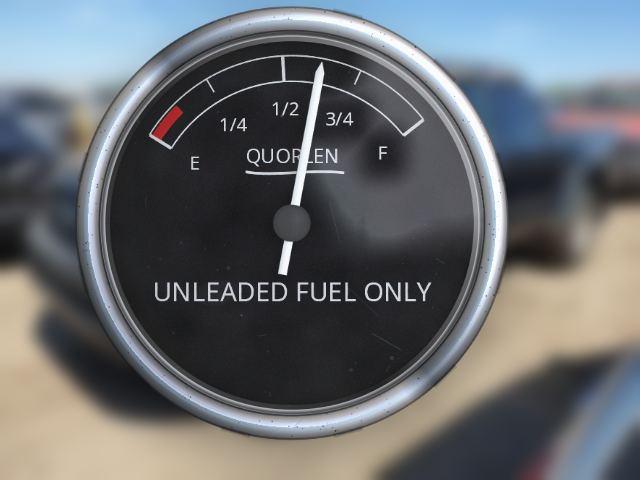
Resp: {"value": 0.625}
